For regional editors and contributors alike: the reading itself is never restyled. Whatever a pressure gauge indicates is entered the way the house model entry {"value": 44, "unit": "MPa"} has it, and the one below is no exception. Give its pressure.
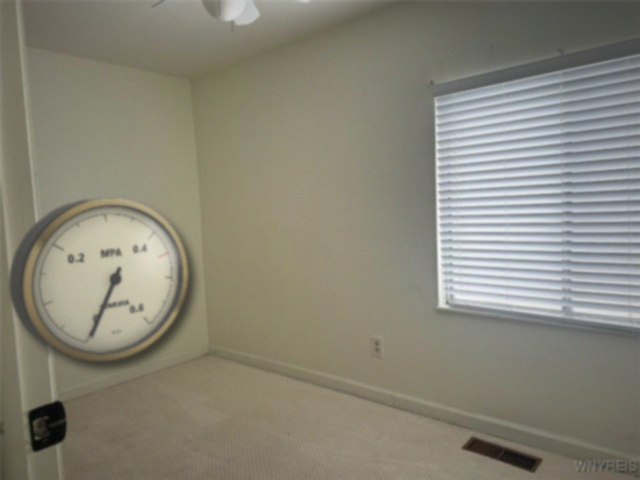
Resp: {"value": 0, "unit": "MPa"}
